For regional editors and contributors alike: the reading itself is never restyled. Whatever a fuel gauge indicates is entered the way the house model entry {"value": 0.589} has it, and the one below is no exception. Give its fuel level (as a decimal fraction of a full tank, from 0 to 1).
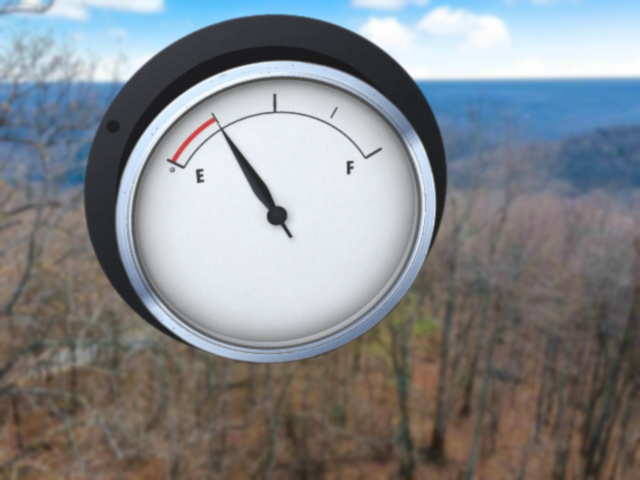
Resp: {"value": 0.25}
